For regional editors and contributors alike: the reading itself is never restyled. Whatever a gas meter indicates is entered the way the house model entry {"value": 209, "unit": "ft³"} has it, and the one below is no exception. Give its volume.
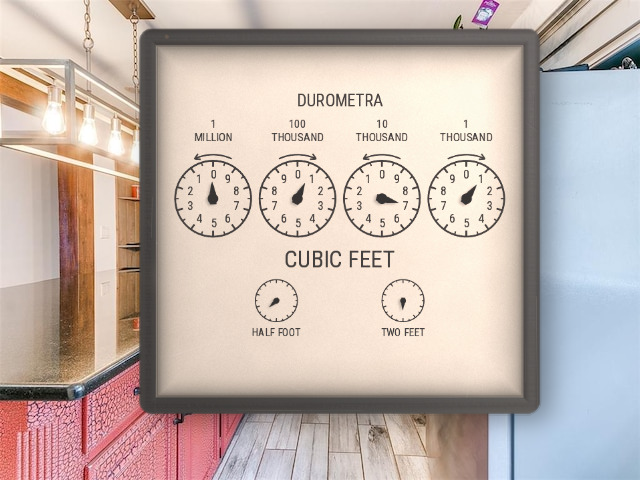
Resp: {"value": 7100, "unit": "ft³"}
